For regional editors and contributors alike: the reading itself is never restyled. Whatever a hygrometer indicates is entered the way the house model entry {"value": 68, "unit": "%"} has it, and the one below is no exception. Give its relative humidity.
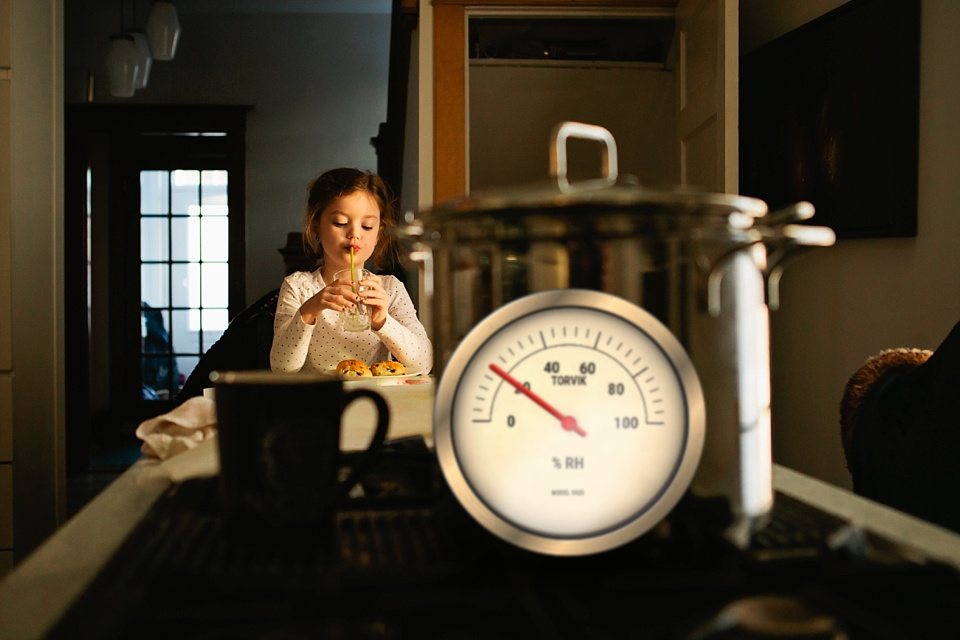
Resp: {"value": 20, "unit": "%"}
